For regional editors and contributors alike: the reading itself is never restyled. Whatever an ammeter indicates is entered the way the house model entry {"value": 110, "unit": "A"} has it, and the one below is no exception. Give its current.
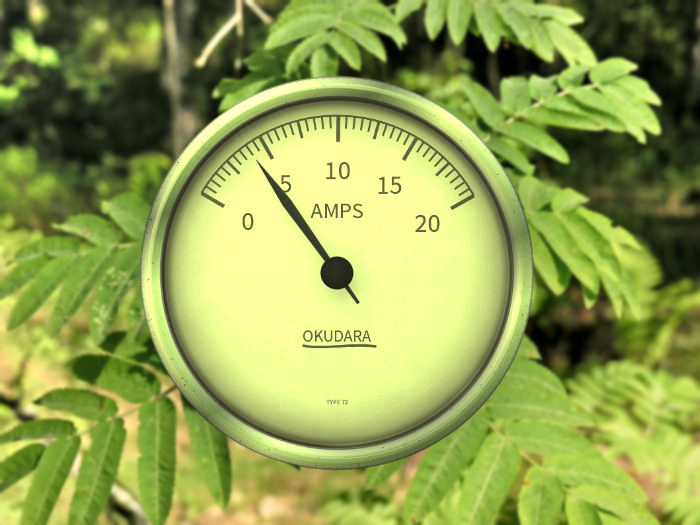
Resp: {"value": 4, "unit": "A"}
